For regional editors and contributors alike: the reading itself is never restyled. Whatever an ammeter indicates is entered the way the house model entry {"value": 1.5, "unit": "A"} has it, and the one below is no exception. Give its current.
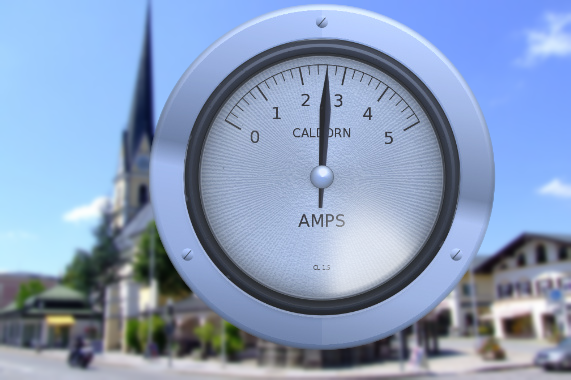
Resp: {"value": 2.6, "unit": "A"}
